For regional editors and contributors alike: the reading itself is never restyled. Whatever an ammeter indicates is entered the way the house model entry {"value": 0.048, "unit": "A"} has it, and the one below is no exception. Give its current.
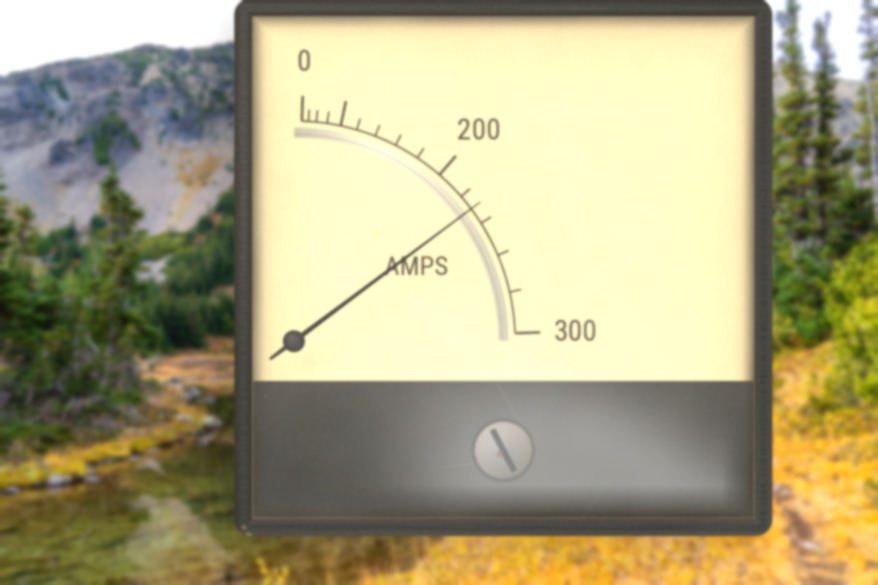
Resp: {"value": 230, "unit": "A"}
